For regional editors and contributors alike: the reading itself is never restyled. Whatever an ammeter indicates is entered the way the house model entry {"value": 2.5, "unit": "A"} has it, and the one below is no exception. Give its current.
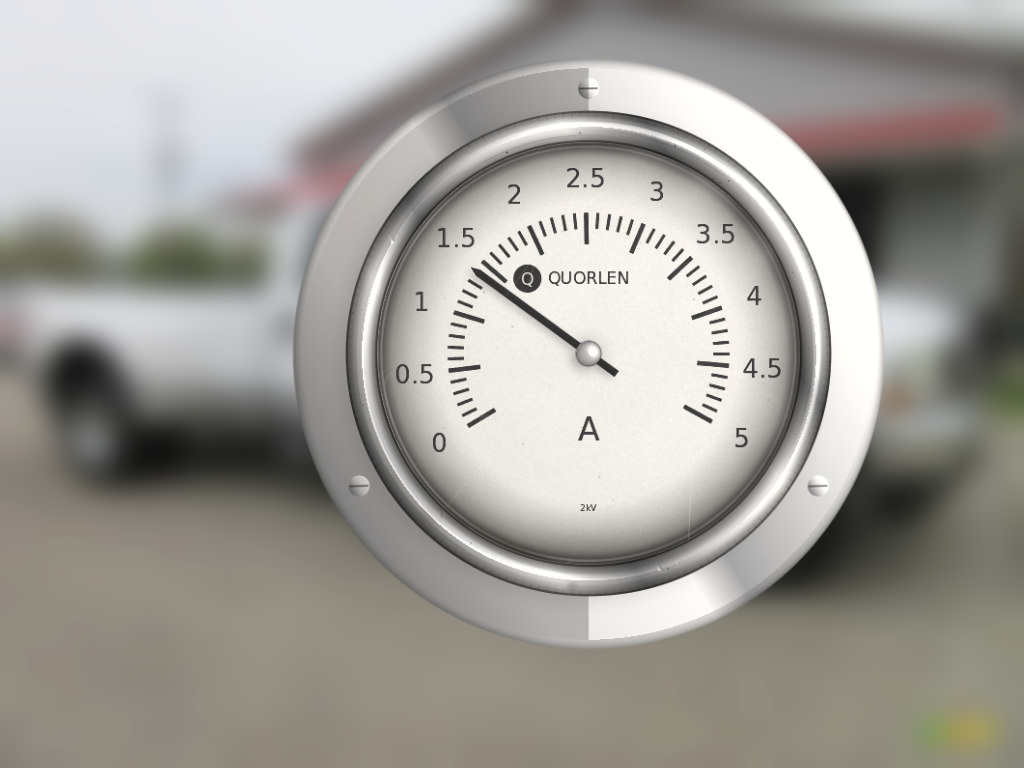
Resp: {"value": 1.4, "unit": "A"}
